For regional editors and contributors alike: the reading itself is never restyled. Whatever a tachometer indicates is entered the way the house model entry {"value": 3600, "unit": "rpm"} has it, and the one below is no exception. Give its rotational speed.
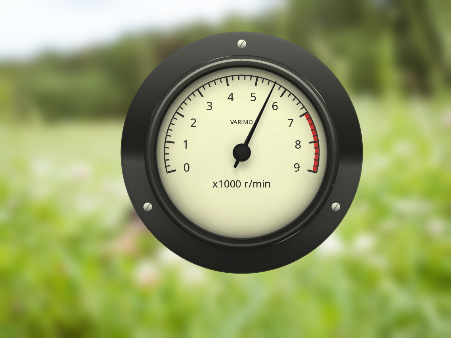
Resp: {"value": 5600, "unit": "rpm"}
